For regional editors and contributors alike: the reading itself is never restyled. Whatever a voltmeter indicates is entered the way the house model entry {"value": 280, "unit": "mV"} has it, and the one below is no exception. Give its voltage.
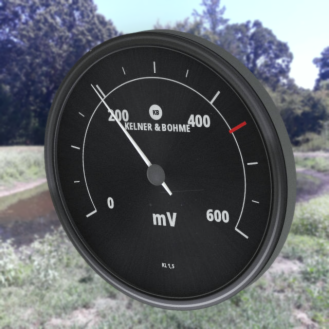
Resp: {"value": 200, "unit": "mV"}
